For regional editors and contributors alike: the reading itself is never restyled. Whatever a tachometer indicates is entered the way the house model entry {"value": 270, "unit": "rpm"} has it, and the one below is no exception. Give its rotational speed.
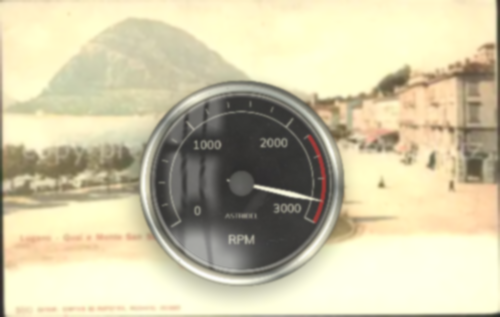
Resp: {"value": 2800, "unit": "rpm"}
